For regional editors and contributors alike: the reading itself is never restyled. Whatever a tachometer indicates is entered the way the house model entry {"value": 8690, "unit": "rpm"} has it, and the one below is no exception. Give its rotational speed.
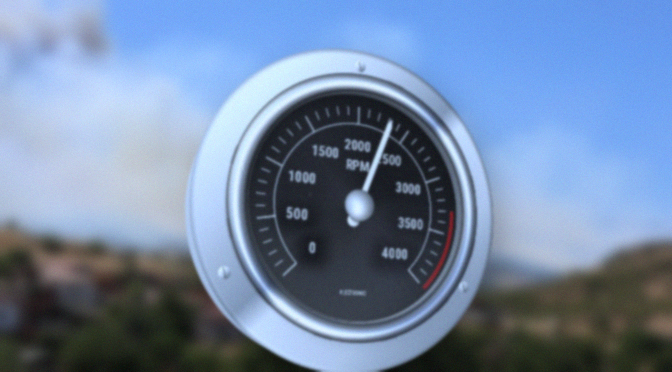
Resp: {"value": 2300, "unit": "rpm"}
